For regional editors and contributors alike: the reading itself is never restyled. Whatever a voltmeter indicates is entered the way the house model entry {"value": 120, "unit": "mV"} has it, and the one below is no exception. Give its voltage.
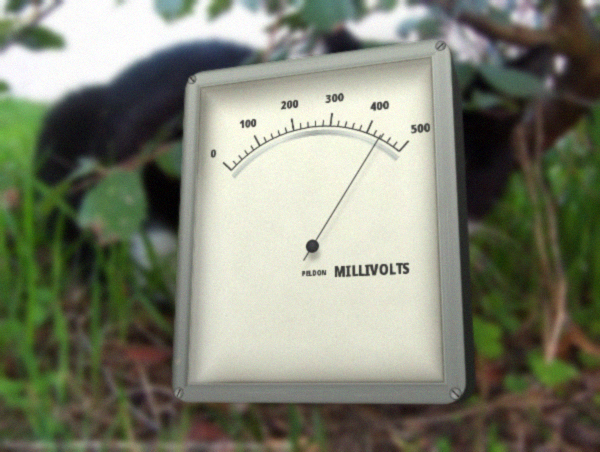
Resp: {"value": 440, "unit": "mV"}
